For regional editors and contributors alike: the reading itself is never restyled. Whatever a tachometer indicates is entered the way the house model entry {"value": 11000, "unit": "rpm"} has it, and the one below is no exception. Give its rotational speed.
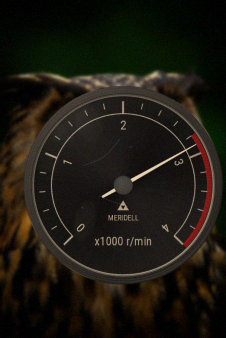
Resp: {"value": 2900, "unit": "rpm"}
